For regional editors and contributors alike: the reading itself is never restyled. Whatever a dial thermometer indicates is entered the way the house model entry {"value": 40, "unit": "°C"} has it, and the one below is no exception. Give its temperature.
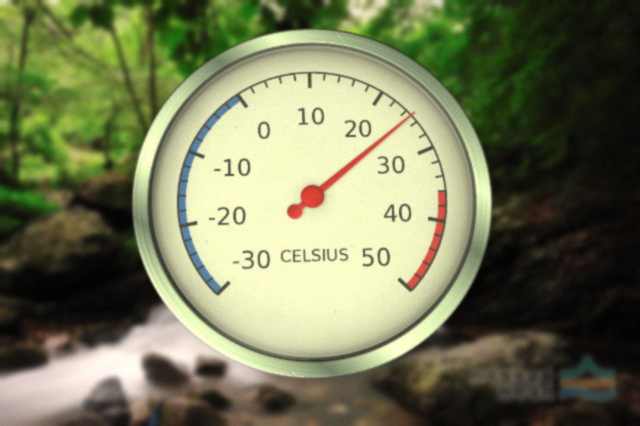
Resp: {"value": 25, "unit": "°C"}
